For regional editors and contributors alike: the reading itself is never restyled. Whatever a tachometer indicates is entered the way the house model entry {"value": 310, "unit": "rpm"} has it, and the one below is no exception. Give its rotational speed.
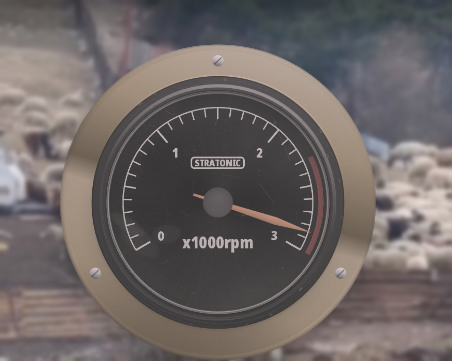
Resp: {"value": 2850, "unit": "rpm"}
